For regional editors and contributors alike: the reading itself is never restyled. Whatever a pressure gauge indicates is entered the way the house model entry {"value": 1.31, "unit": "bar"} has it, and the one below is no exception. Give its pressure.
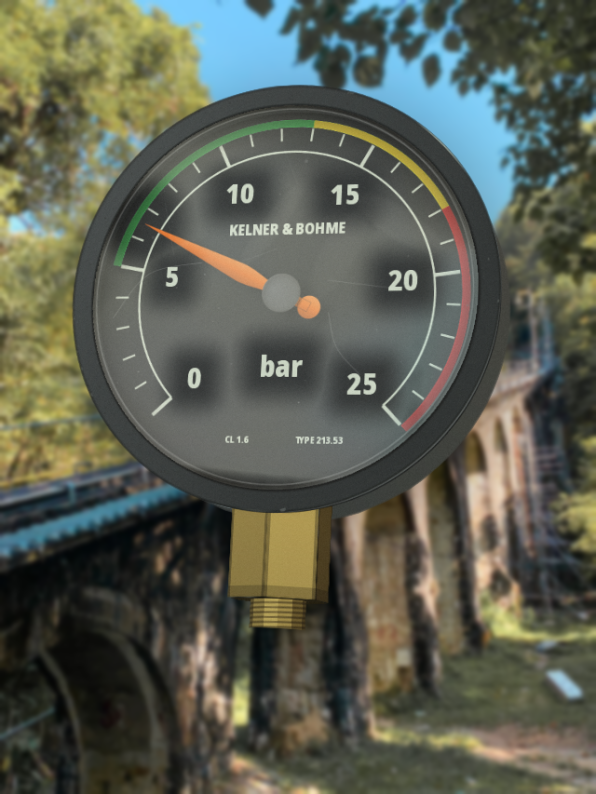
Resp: {"value": 6.5, "unit": "bar"}
